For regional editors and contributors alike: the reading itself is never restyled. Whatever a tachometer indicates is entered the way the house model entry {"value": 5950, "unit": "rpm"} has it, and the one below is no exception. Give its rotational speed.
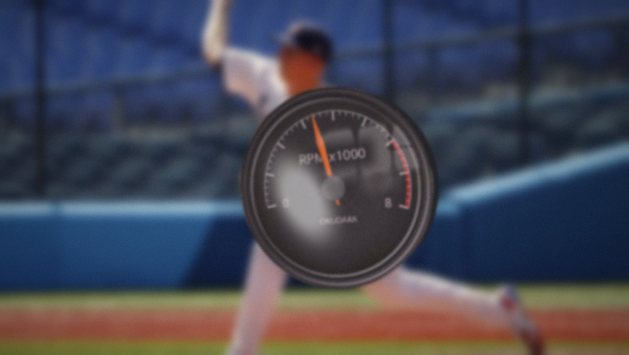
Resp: {"value": 3400, "unit": "rpm"}
